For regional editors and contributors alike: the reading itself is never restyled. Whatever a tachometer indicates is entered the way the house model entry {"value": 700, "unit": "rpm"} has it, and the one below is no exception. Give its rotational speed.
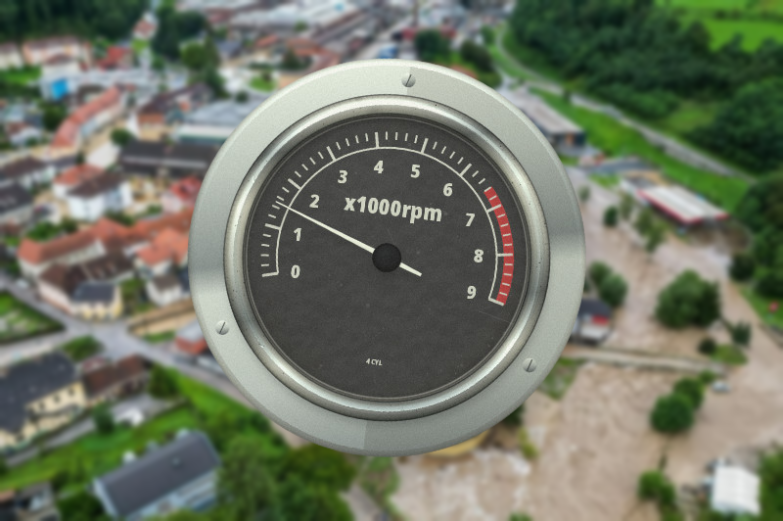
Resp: {"value": 1500, "unit": "rpm"}
